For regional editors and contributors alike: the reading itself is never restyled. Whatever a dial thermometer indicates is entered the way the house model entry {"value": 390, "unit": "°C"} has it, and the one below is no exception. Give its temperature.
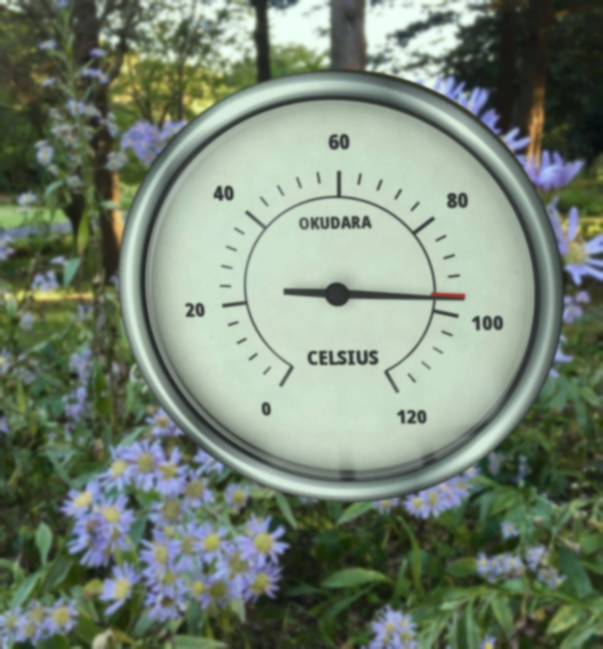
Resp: {"value": 96, "unit": "°C"}
